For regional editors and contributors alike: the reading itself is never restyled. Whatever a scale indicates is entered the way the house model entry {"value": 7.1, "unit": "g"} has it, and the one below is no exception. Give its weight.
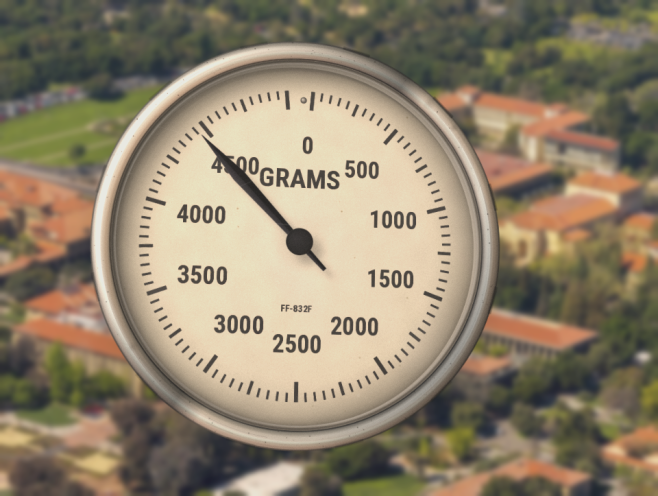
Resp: {"value": 4450, "unit": "g"}
